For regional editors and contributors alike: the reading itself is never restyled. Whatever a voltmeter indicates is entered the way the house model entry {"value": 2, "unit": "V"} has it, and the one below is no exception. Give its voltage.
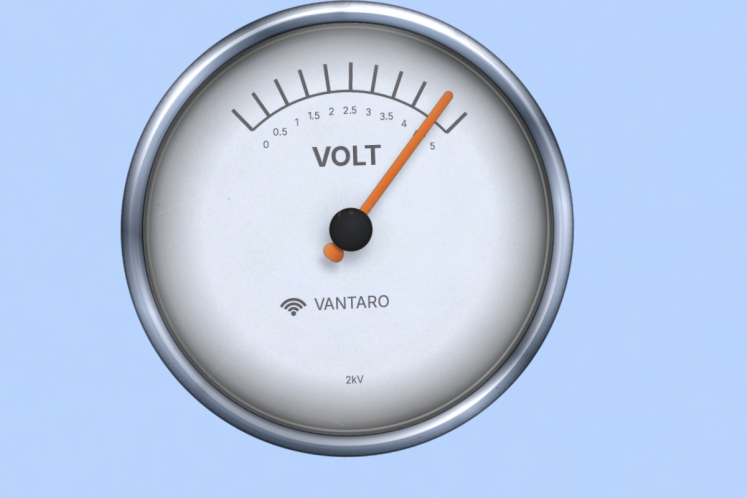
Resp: {"value": 4.5, "unit": "V"}
